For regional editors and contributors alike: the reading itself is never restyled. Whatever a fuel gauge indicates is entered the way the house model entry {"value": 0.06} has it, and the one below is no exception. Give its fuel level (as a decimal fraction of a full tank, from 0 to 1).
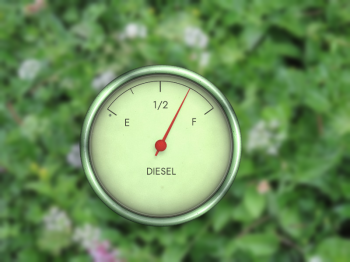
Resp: {"value": 0.75}
